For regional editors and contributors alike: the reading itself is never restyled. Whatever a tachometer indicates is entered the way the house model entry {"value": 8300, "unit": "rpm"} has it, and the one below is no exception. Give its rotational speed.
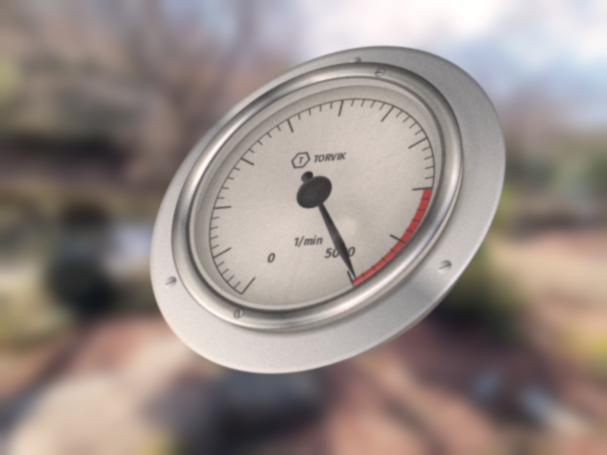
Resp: {"value": 4950, "unit": "rpm"}
